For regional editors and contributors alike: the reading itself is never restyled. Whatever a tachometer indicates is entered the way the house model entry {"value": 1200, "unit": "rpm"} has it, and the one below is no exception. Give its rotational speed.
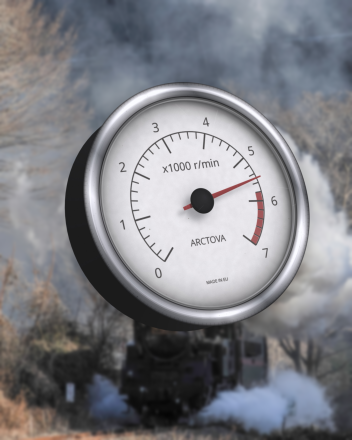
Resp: {"value": 5500, "unit": "rpm"}
